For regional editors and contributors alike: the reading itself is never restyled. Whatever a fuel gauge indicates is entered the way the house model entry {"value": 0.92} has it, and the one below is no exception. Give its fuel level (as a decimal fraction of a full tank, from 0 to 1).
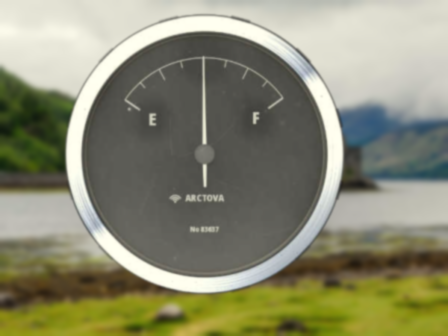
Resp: {"value": 0.5}
